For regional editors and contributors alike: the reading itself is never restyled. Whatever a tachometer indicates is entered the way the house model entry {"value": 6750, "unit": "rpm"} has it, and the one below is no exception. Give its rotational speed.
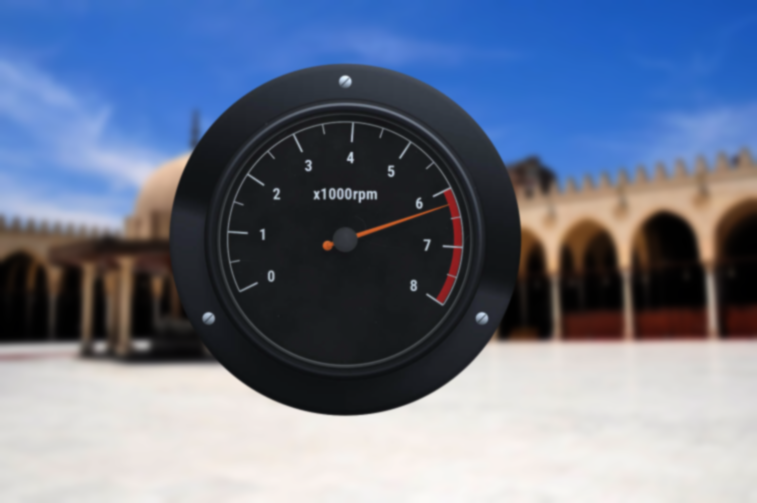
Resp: {"value": 6250, "unit": "rpm"}
